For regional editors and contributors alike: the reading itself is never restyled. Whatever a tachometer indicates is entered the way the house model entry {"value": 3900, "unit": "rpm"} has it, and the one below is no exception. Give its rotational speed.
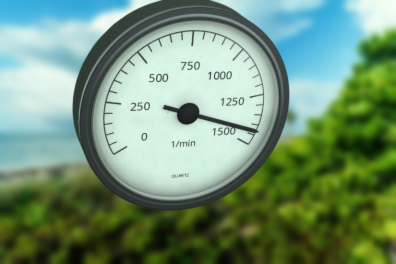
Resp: {"value": 1425, "unit": "rpm"}
